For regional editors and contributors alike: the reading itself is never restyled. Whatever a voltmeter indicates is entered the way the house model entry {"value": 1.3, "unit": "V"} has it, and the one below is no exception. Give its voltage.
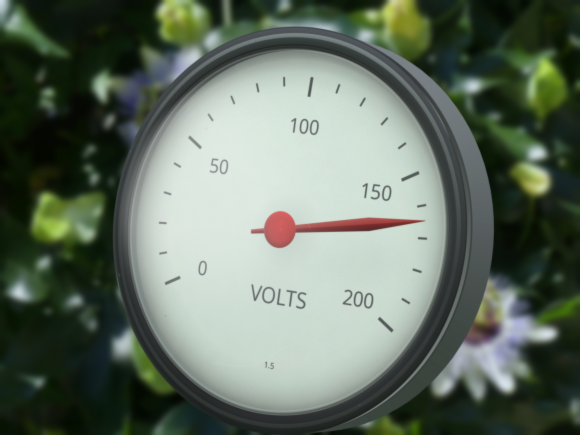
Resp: {"value": 165, "unit": "V"}
